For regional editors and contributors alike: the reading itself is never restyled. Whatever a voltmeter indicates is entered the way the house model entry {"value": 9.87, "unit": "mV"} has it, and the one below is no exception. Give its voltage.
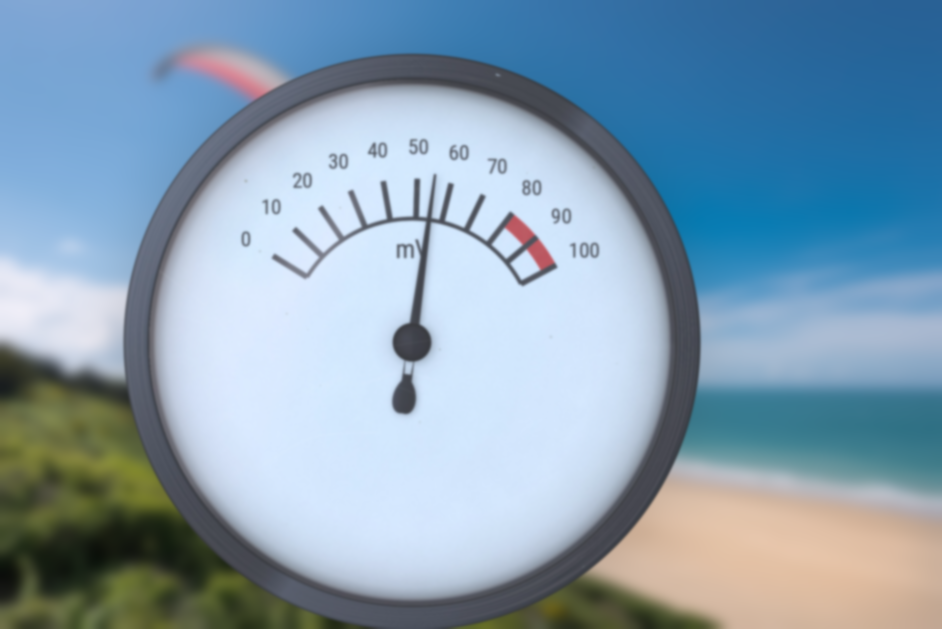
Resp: {"value": 55, "unit": "mV"}
